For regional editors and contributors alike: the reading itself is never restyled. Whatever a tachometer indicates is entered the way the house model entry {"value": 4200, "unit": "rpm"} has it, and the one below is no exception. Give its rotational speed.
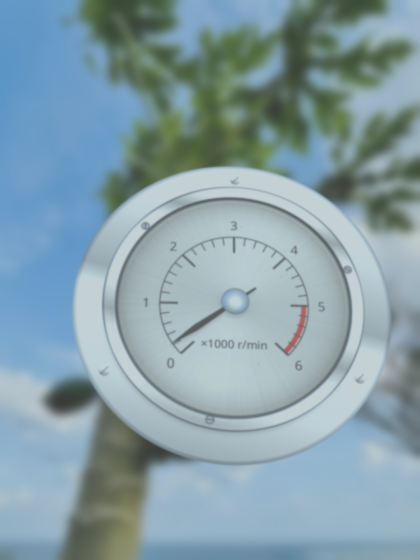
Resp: {"value": 200, "unit": "rpm"}
